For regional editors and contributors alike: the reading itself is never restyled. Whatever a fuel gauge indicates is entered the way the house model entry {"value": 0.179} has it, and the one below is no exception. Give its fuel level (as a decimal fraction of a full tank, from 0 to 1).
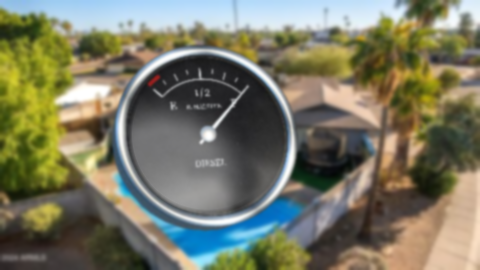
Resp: {"value": 1}
